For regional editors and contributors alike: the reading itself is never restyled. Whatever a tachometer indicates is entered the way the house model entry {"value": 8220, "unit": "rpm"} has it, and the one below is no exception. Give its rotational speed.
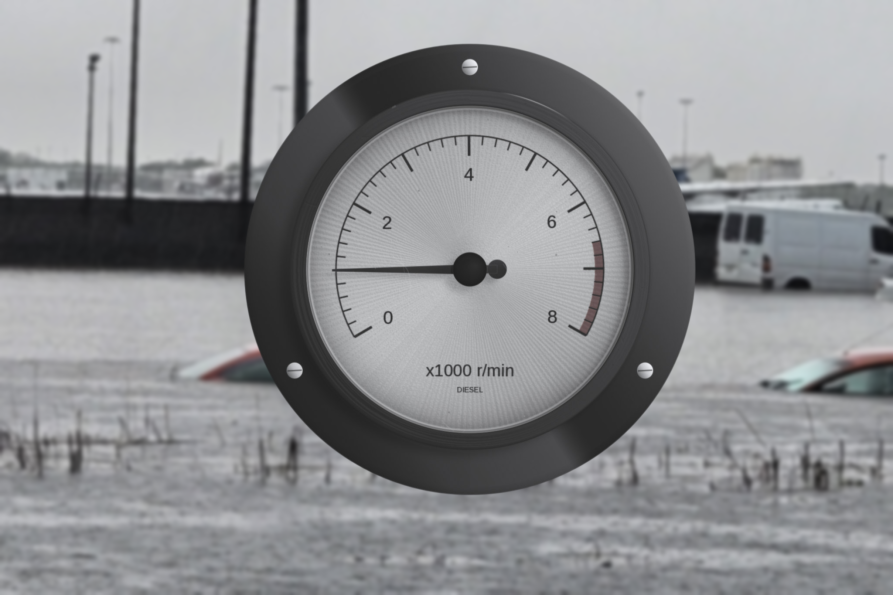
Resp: {"value": 1000, "unit": "rpm"}
